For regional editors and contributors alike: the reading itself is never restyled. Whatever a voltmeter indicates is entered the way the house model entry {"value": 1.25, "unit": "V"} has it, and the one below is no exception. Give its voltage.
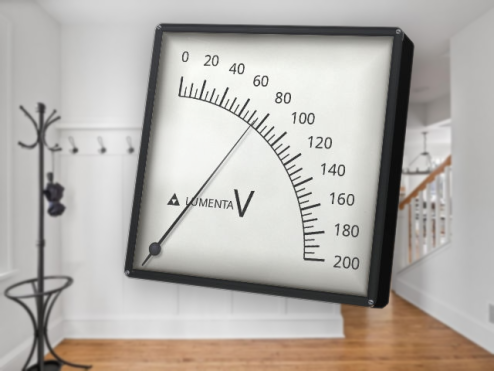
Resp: {"value": 75, "unit": "V"}
